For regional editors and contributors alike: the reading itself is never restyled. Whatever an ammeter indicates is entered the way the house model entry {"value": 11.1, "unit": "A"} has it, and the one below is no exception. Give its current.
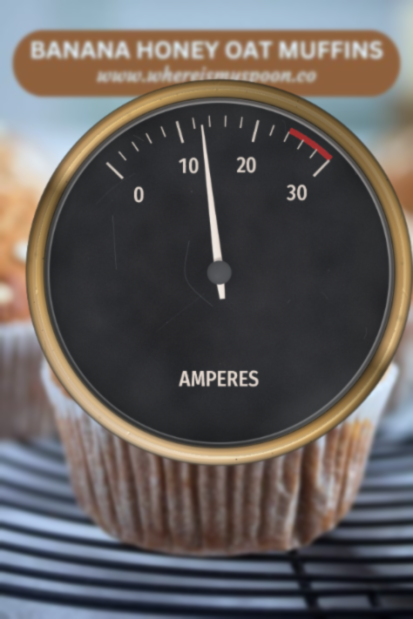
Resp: {"value": 13, "unit": "A"}
